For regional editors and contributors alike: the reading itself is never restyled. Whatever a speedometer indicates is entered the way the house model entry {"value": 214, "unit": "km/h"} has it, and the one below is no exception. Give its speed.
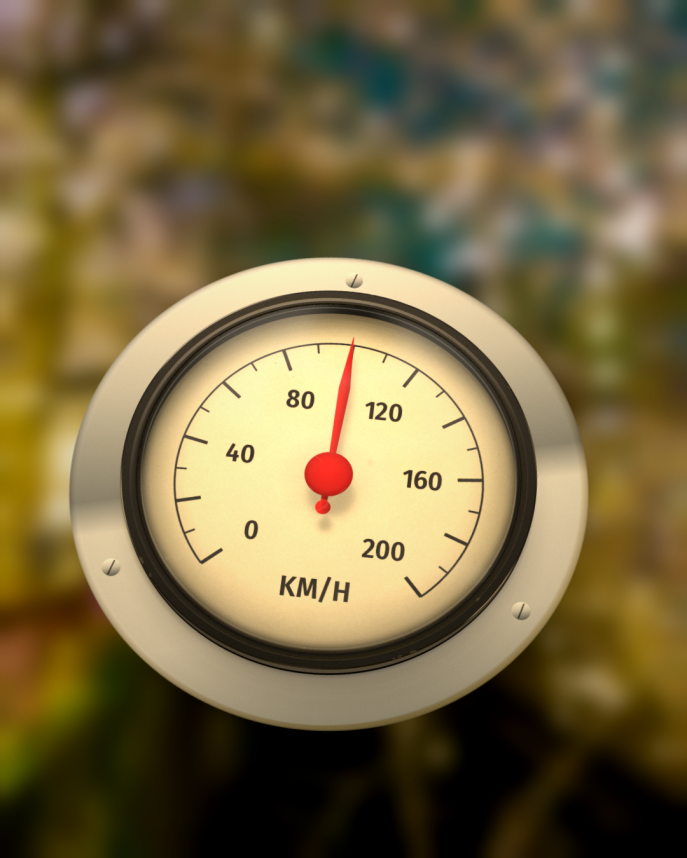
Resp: {"value": 100, "unit": "km/h"}
